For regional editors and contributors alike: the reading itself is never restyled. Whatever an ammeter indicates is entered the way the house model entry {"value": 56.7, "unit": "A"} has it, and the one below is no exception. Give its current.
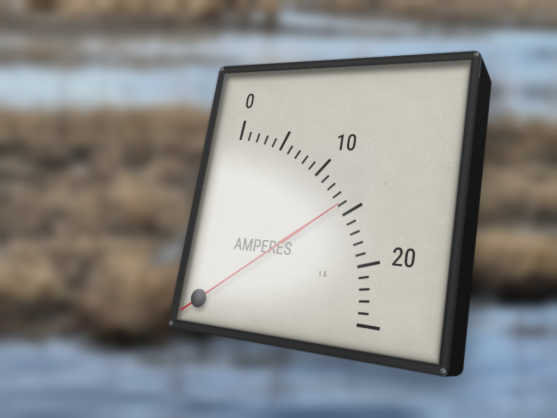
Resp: {"value": 14, "unit": "A"}
